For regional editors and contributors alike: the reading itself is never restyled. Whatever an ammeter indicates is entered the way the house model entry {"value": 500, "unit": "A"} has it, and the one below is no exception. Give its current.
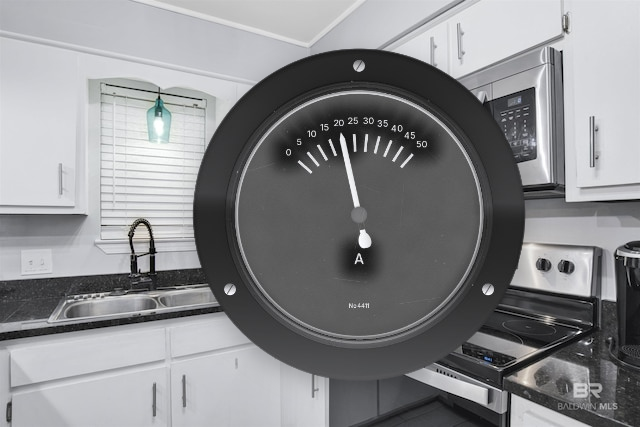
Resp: {"value": 20, "unit": "A"}
